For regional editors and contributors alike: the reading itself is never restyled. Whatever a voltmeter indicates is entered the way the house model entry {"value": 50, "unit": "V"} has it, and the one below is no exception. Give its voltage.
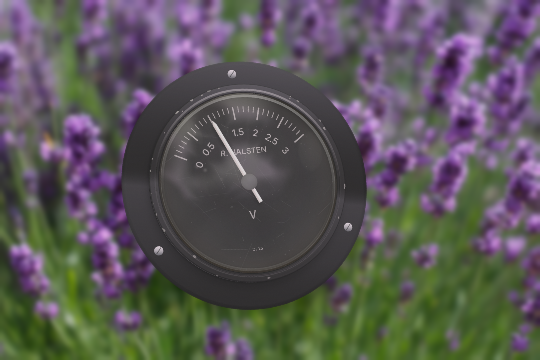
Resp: {"value": 1, "unit": "V"}
